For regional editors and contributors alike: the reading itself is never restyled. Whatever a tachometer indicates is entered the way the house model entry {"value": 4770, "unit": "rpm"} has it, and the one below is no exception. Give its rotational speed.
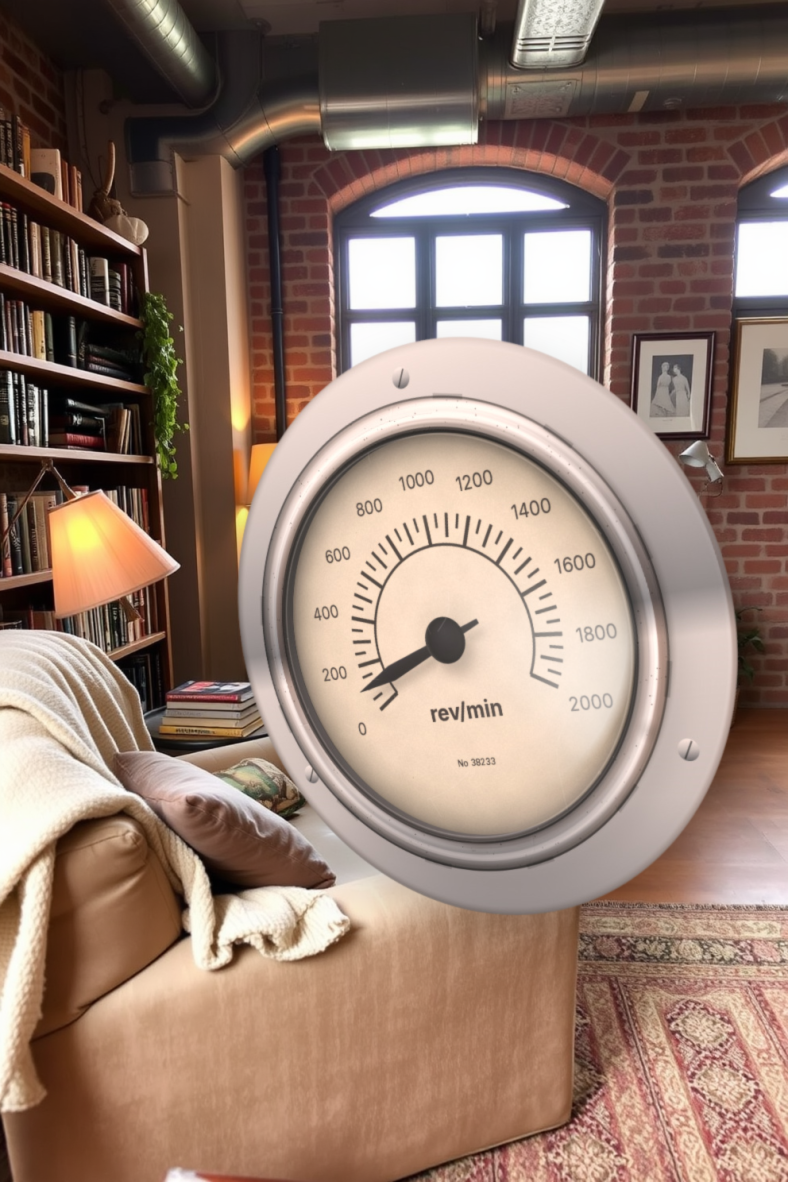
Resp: {"value": 100, "unit": "rpm"}
